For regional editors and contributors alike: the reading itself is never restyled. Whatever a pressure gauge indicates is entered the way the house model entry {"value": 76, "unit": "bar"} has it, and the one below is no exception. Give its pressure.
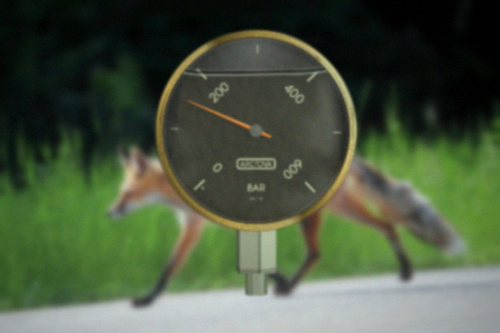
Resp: {"value": 150, "unit": "bar"}
